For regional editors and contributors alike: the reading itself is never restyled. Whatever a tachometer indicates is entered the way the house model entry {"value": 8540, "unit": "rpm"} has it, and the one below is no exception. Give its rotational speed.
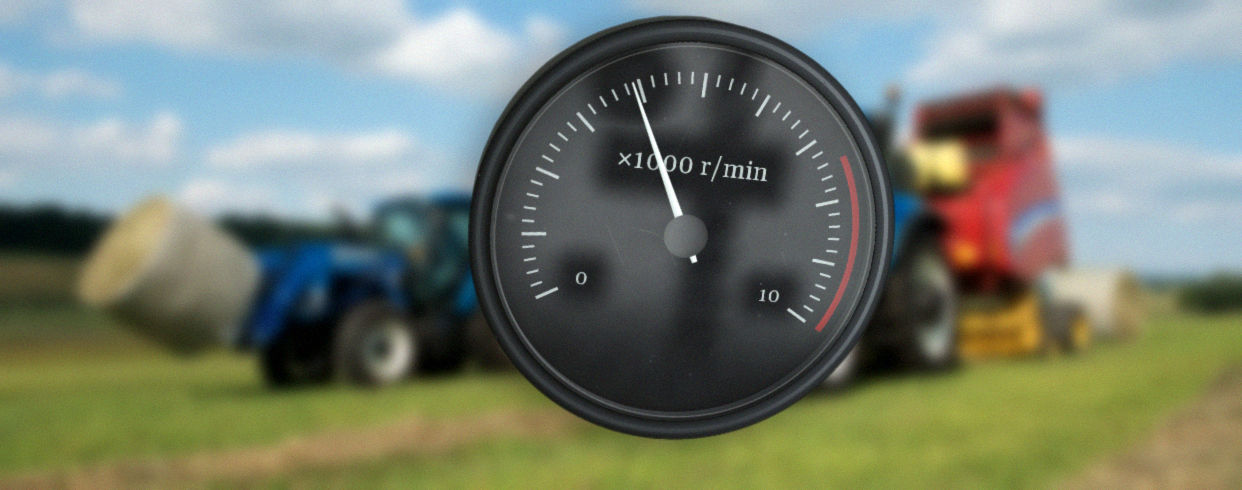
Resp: {"value": 3900, "unit": "rpm"}
